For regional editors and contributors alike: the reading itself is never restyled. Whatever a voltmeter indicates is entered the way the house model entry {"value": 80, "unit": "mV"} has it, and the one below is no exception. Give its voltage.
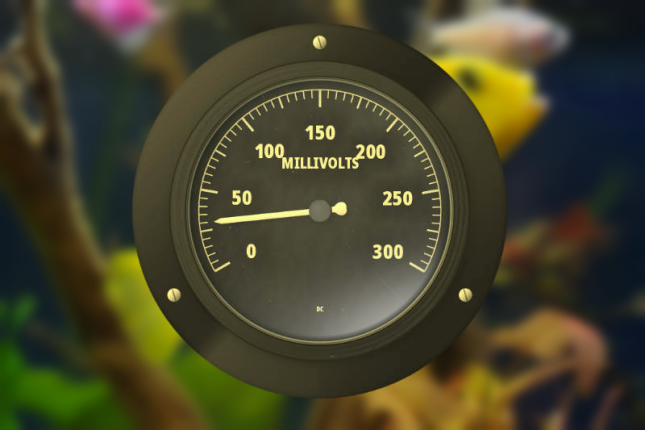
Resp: {"value": 30, "unit": "mV"}
